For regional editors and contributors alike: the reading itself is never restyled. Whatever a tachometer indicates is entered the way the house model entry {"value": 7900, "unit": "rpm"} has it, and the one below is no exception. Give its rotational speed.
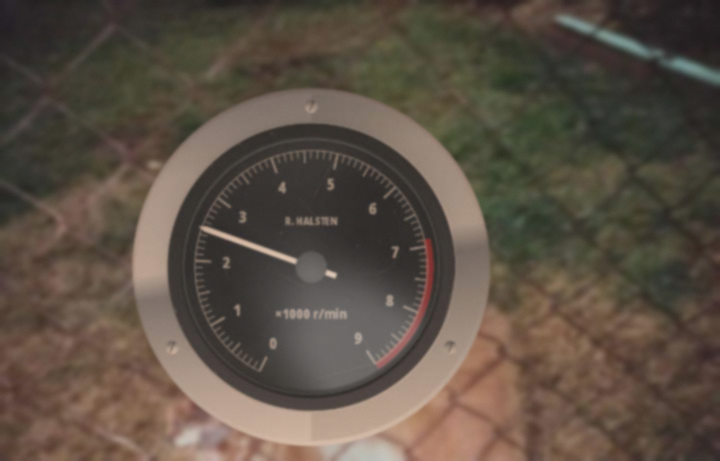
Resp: {"value": 2500, "unit": "rpm"}
